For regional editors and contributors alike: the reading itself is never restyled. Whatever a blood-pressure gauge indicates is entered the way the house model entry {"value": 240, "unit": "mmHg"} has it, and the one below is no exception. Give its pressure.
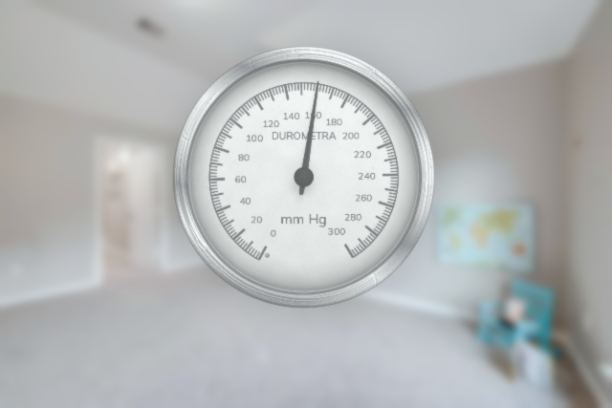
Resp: {"value": 160, "unit": "mmHg"}
